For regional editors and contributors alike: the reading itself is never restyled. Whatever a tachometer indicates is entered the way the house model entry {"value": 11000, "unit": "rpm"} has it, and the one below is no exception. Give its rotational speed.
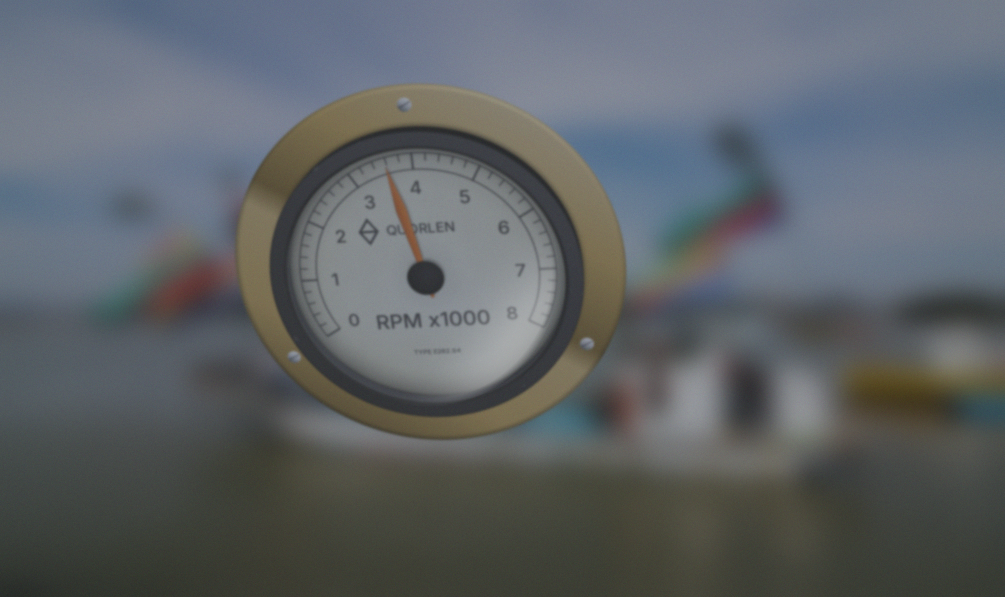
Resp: {"value": 3600, "unit": "rpm"}
